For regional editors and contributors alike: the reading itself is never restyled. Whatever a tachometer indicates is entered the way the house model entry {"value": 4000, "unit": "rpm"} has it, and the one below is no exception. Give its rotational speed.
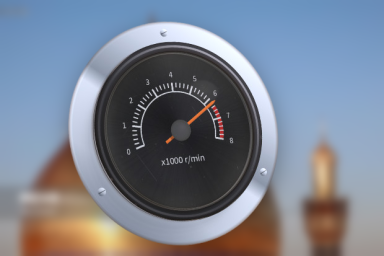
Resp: {"value": 6200, "unit": "rpm"}
